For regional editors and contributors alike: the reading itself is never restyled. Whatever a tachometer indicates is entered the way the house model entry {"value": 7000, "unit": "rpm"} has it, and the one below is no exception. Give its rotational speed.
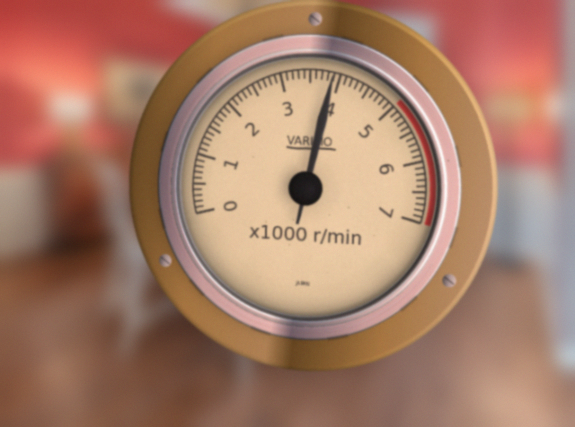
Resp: {"value": 3900, "unit": "rpm"}
